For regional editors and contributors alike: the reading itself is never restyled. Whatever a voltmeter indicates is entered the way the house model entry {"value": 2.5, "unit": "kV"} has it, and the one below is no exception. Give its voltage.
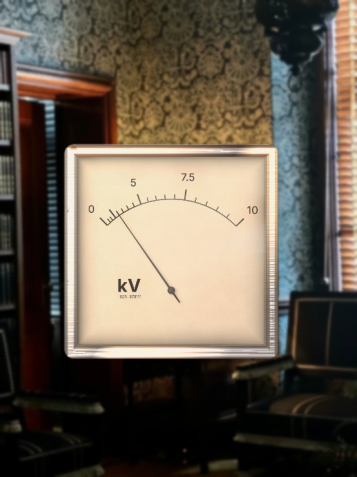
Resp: {"value": 3, "unit": "kV"}
